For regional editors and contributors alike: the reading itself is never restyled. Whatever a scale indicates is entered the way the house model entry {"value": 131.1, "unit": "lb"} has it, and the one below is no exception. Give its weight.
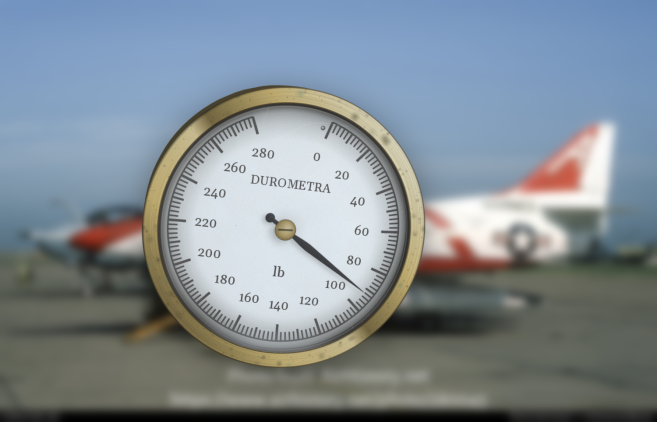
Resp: {"value": 92, "unit": "lb"}
